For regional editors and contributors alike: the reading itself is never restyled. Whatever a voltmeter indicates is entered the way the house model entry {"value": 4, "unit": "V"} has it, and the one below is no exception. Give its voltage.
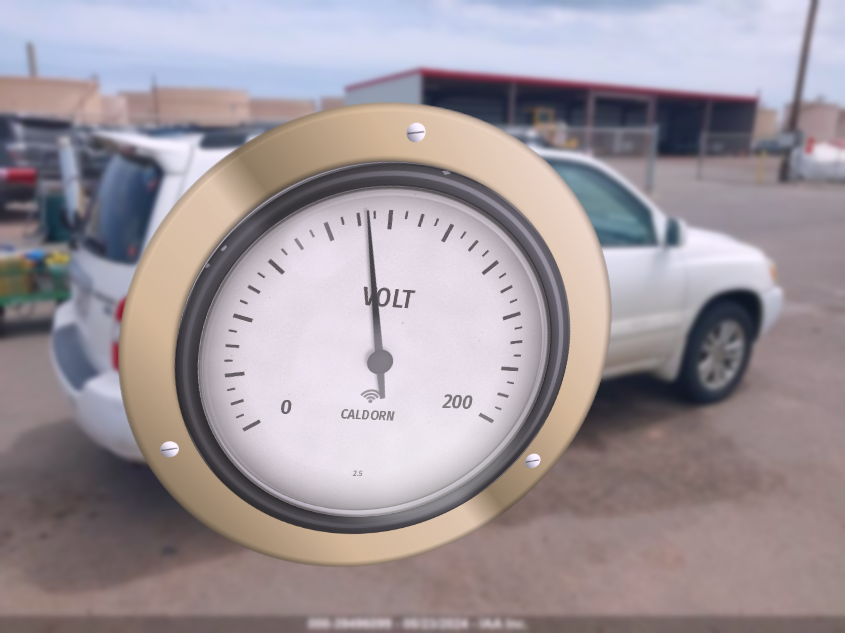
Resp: {"value": 92.5, "unit": "V"}
